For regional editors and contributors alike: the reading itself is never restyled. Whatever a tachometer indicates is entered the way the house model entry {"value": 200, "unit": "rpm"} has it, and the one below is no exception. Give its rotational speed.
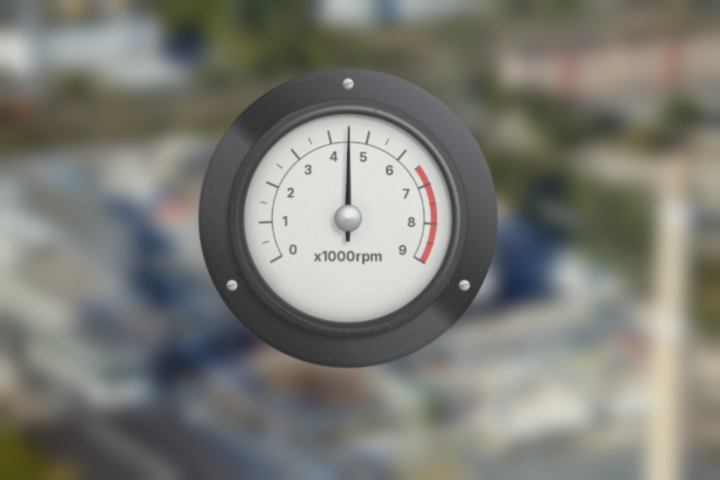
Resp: {"value": 4500, "unit": "rpm"}
